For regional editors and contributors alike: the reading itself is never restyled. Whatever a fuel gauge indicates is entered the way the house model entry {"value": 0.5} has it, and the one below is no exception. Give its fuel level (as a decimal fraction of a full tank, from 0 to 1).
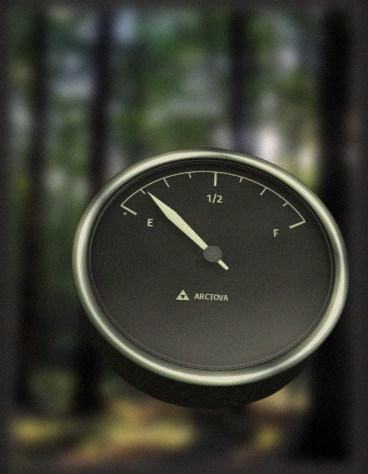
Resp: {"value": 0.125}
